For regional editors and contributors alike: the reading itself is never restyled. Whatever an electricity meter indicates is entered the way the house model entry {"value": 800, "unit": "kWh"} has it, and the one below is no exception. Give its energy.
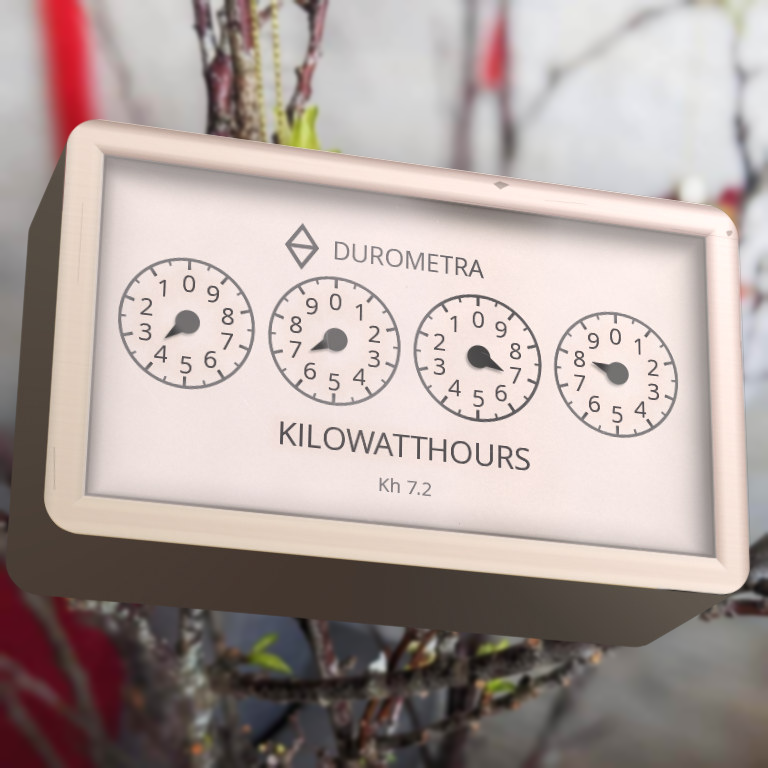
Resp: {"value": 3668, "unit": "kWh"}
